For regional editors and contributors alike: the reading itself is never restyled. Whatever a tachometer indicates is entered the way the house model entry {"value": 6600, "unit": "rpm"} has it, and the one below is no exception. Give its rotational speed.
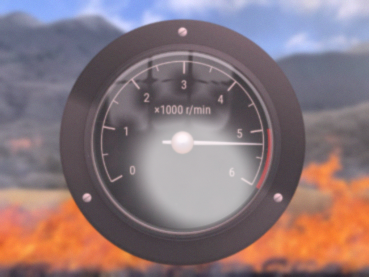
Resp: {"value": 5250, "unit": "rpm"}
